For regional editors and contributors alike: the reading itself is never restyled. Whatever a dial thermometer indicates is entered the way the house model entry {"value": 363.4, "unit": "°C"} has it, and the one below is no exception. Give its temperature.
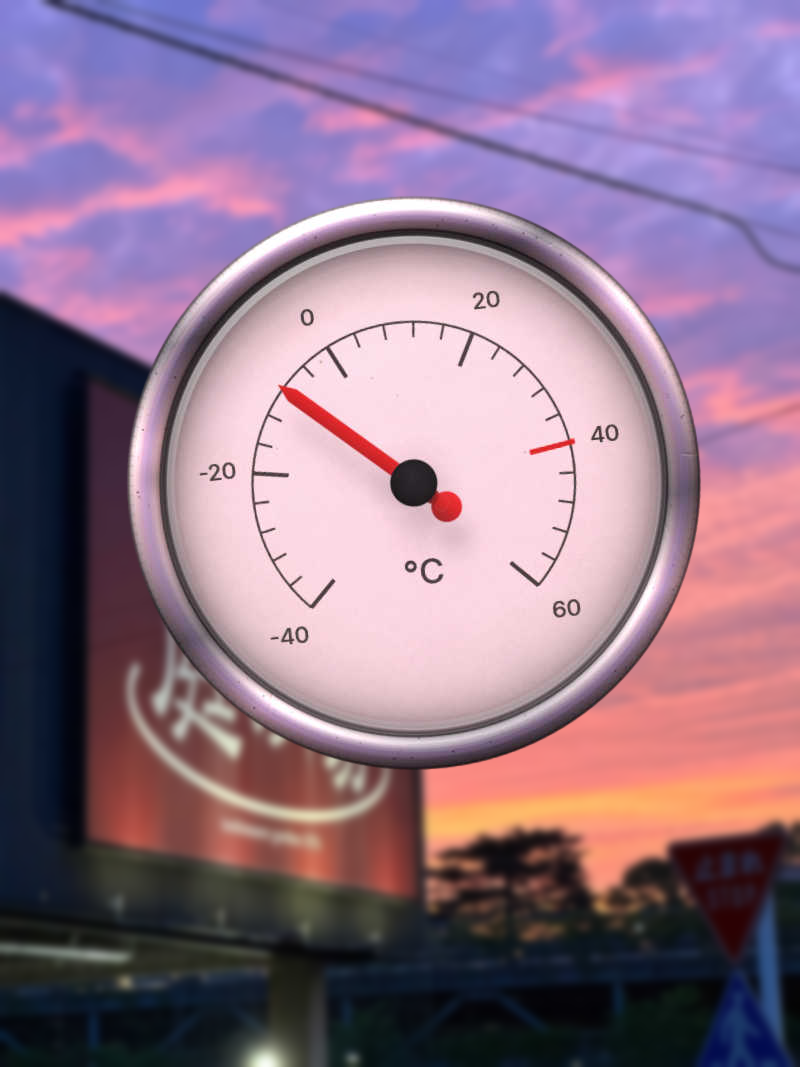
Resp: {"value": -8, "unit": "°C"}
